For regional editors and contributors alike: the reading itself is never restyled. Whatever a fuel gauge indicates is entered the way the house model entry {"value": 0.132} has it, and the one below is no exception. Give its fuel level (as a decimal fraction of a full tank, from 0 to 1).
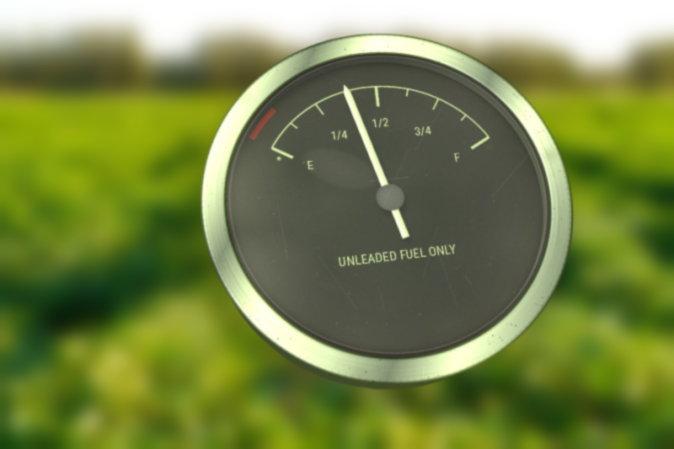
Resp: {"value": 0.375}
